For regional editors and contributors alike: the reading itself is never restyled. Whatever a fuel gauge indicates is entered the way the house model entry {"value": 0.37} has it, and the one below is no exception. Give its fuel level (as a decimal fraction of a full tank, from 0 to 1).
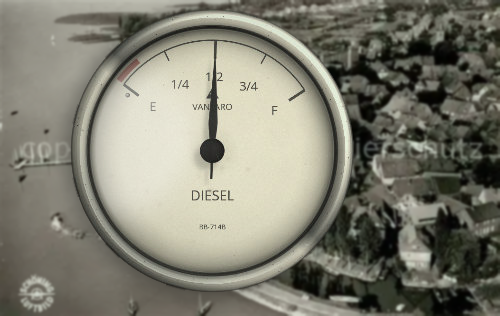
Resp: {"value": 0.5}
